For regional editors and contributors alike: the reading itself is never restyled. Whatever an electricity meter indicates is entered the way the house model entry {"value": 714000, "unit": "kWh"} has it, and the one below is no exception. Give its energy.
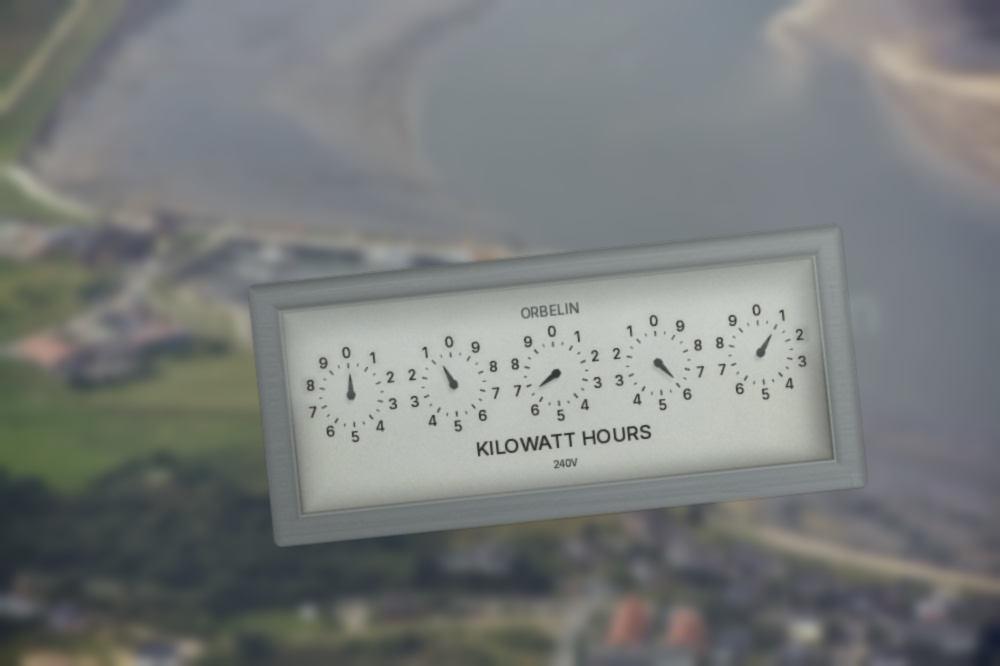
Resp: {"value": 661, "unit": "kWh"}
